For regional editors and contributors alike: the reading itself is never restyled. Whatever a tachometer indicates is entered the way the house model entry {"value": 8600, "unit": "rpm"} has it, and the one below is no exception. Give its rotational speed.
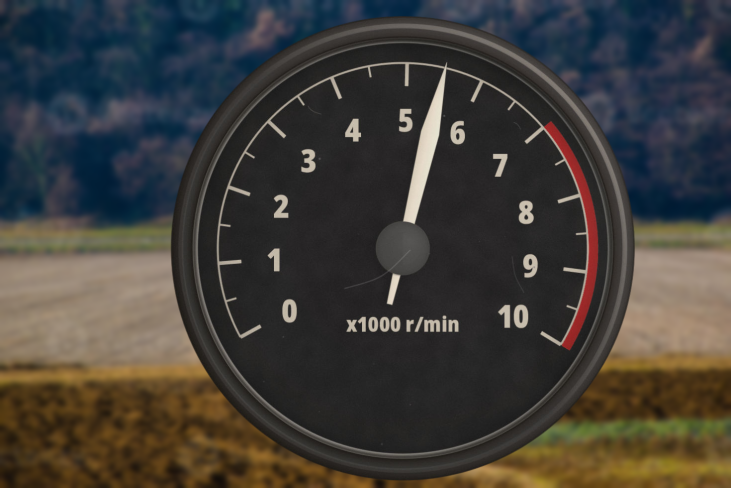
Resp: {"value": 5500, "unit": "rpm"}
